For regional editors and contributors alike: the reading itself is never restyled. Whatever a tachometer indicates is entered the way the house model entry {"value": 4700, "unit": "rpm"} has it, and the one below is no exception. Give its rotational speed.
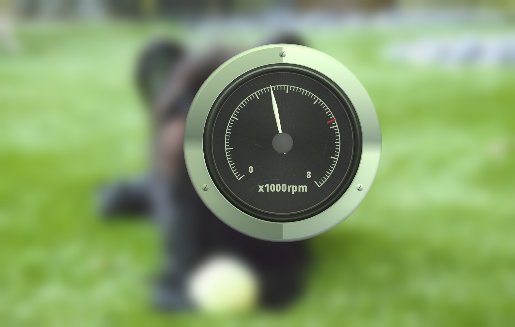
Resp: {"value": 3500, "unit": "rpm"}
